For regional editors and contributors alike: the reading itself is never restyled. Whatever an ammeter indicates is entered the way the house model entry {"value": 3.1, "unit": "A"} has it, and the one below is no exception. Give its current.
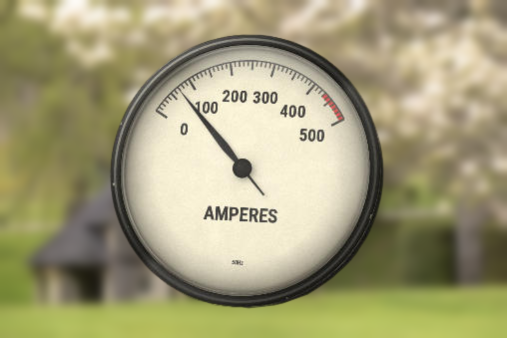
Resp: {"value": 70, "unit": "A"}
